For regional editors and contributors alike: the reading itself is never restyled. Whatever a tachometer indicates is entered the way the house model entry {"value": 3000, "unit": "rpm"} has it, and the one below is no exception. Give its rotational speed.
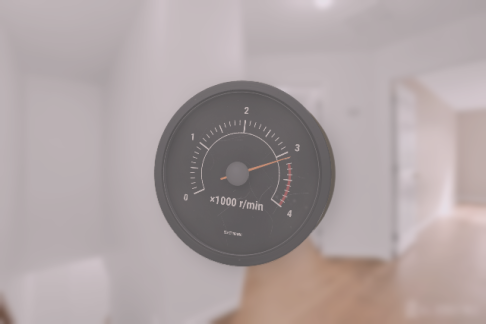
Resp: {"value": 3100, "unit": "rpm"}
